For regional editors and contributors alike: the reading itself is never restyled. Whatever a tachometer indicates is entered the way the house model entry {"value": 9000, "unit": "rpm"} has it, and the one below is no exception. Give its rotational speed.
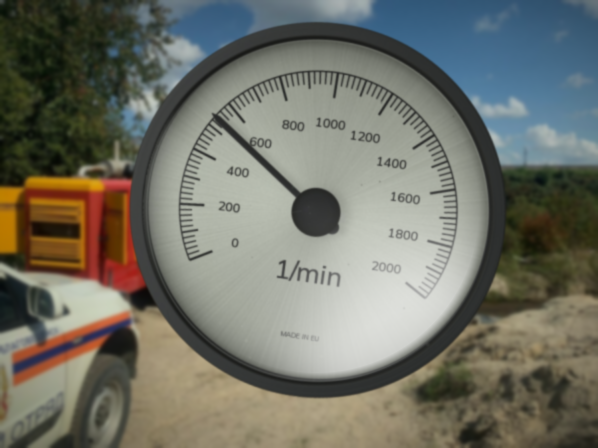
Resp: {"value": 540, "unit": "rpm"}
